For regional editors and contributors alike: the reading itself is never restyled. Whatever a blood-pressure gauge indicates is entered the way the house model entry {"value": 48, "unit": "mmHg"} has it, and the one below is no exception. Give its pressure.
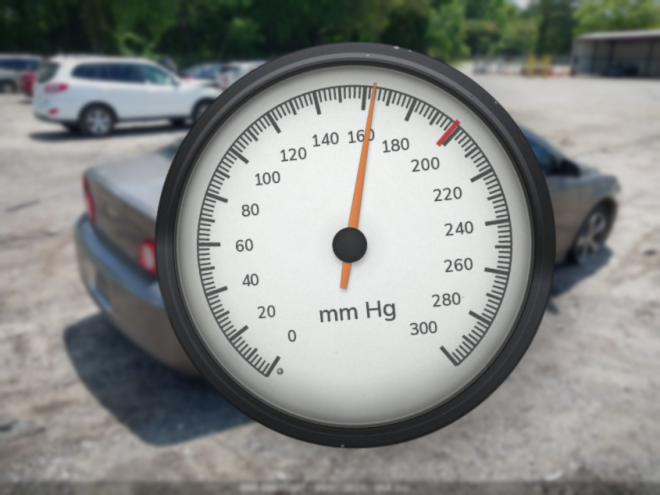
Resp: {"value": 164, "unit": "mmHg"}
